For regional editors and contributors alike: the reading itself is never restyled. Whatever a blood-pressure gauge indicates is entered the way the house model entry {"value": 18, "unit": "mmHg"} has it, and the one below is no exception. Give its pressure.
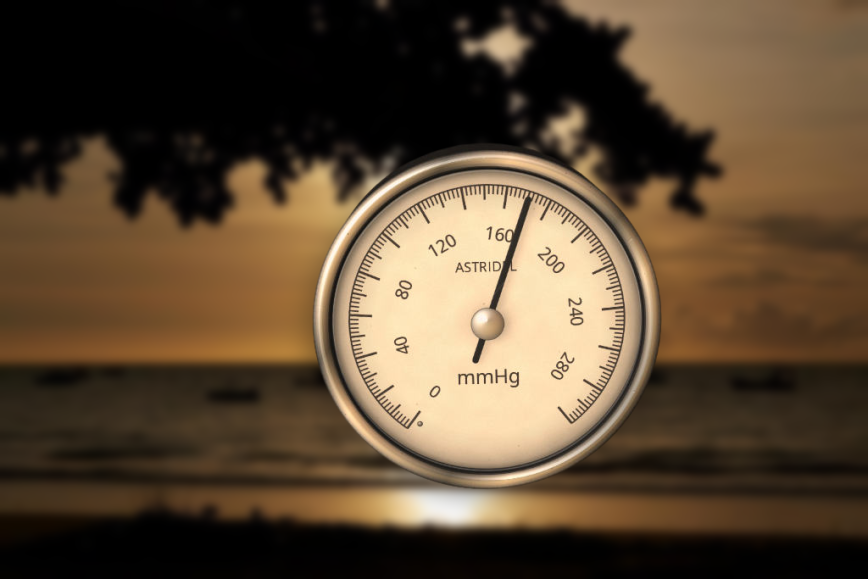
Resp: {"value": 170, "unit": "mmHg"}
